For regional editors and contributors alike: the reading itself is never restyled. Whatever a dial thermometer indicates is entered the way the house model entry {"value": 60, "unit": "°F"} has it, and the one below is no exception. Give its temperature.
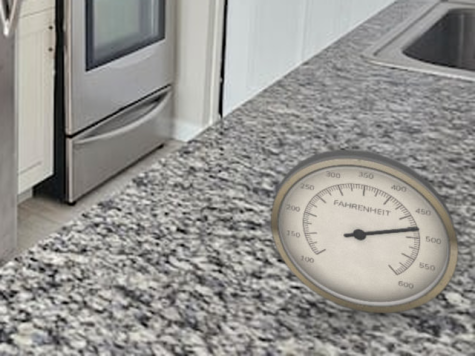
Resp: {"value": 475, "unit": "°F"}
